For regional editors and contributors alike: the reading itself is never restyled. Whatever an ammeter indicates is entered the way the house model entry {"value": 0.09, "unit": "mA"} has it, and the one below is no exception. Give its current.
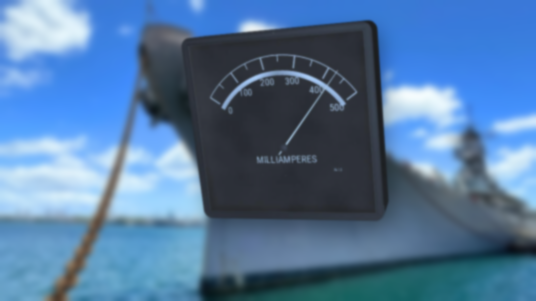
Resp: {"value": 425, "unit": "mA"}
